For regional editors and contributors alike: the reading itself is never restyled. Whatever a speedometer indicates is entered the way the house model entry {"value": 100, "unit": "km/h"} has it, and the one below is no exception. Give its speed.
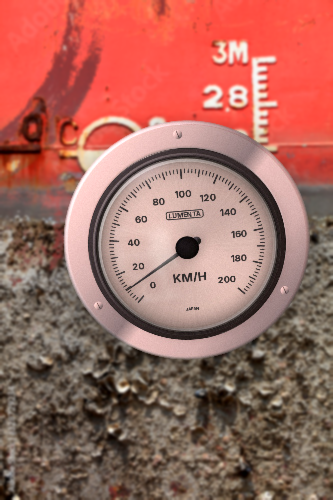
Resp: {"value": 10, "unit": "km/h"}
